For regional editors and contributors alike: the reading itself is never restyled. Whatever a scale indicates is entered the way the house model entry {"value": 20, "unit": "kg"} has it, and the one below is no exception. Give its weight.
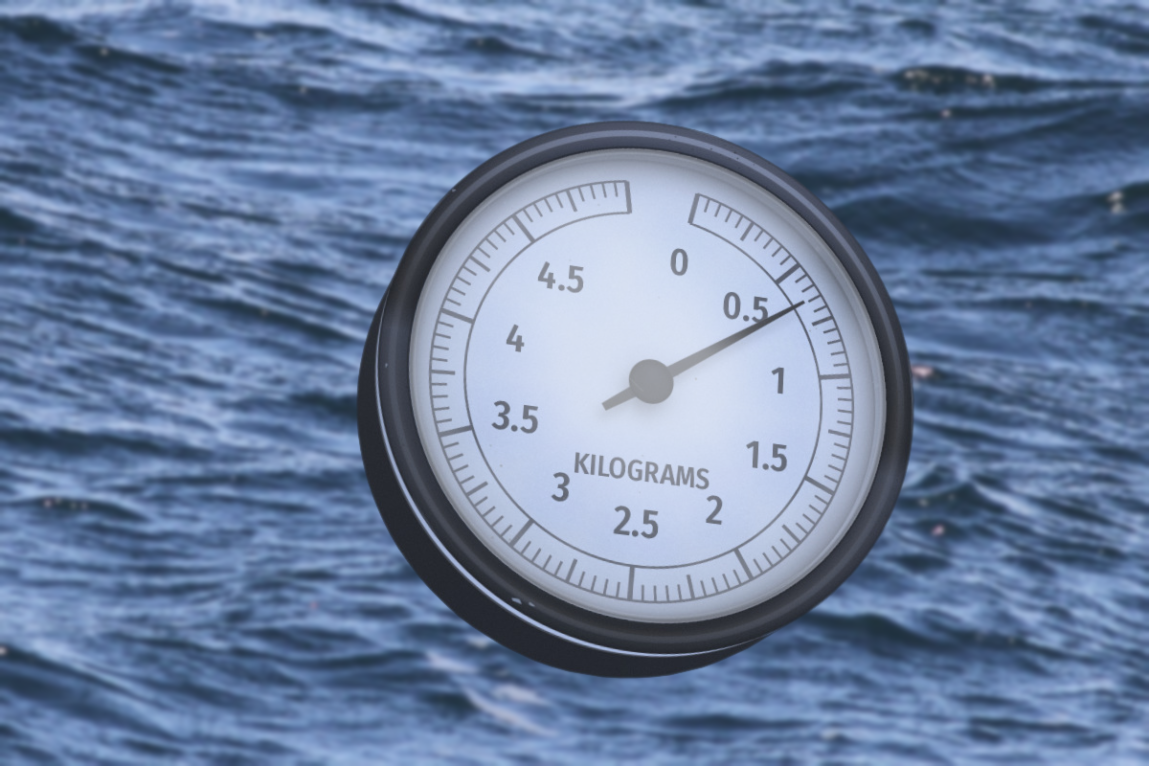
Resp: {"value": 0.65, "unit": "kg"}
